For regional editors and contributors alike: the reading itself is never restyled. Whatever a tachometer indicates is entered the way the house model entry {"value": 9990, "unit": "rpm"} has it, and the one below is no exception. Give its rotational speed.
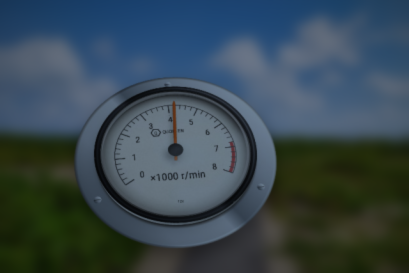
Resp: {"value": 4200, "unit": "rpm"}
